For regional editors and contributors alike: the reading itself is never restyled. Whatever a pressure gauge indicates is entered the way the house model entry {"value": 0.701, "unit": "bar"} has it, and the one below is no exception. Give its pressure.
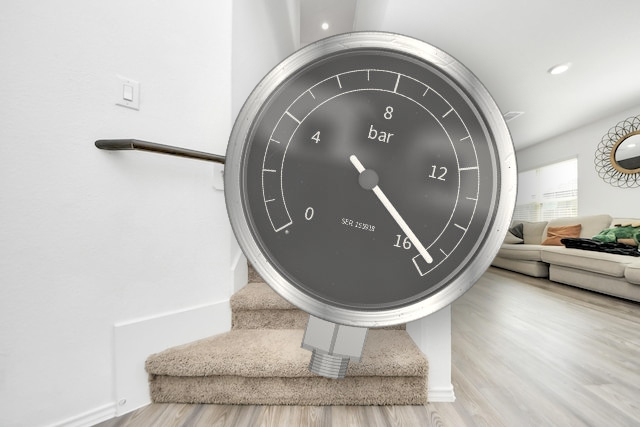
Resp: {"value": 15.5, "unit": "bar"}
